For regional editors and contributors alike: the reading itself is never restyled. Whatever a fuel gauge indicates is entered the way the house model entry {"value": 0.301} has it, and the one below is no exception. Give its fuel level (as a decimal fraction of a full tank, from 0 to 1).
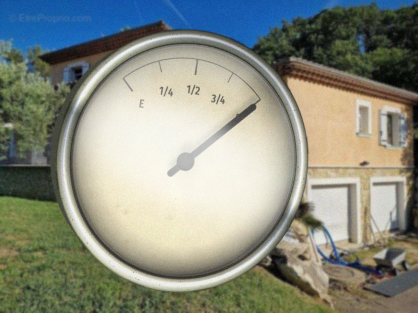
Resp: {"value": 1}
